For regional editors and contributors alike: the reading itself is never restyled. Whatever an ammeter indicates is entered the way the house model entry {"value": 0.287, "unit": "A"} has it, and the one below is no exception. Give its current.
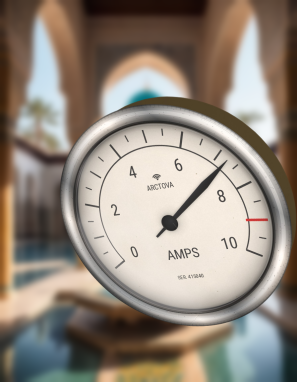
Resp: {"value": 7.25, "unit": "A"}
